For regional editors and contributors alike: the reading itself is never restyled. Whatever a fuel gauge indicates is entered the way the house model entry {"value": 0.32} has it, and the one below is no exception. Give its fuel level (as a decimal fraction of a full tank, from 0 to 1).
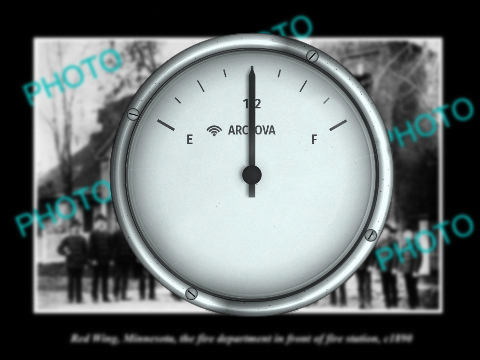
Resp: {"value": 0.5}
